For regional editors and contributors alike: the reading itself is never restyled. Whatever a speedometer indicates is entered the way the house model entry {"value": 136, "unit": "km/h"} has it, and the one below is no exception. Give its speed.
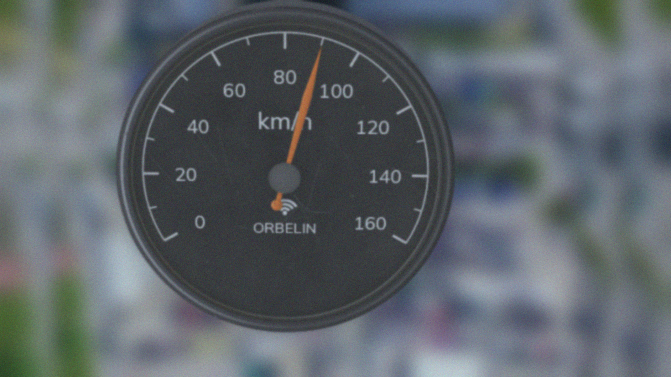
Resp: {"value": 90, "unit": "km/h"}
